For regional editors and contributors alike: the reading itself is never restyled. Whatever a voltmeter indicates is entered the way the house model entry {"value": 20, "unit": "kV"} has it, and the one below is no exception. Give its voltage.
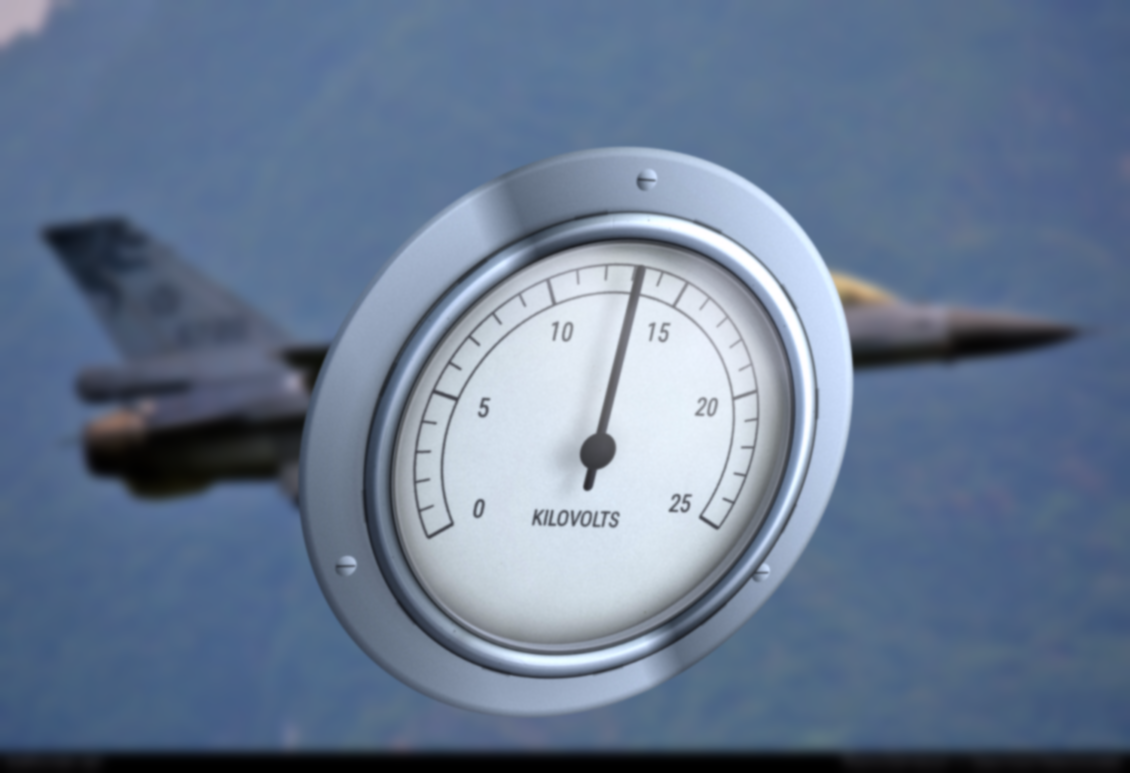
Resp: {"value": 13, "unit": "kV"}
